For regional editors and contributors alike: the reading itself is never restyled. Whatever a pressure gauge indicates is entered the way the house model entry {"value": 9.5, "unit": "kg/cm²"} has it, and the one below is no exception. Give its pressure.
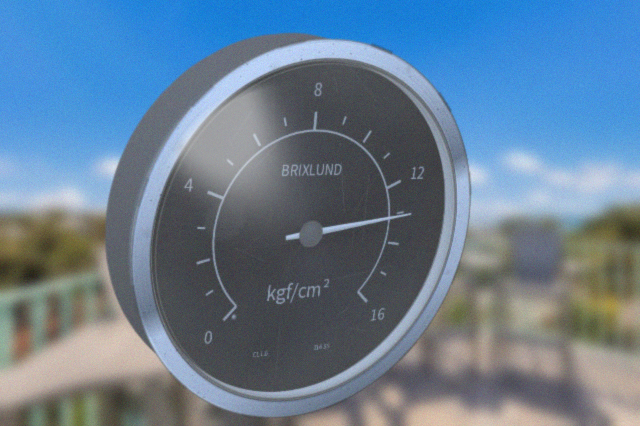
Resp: {"value": 13, "unit": "kg/cm²"}
